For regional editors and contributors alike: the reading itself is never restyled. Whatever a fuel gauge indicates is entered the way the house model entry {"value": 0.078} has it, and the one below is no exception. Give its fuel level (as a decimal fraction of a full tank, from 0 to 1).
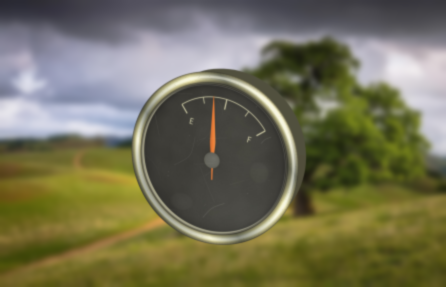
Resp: {"value": 0.375}
